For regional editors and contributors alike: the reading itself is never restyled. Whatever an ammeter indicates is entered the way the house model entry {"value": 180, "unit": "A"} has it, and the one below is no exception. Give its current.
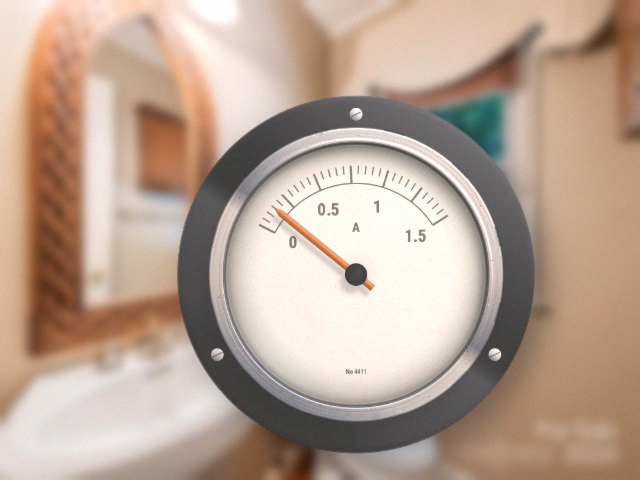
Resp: {"value": 0.15, "unit": "A"}
